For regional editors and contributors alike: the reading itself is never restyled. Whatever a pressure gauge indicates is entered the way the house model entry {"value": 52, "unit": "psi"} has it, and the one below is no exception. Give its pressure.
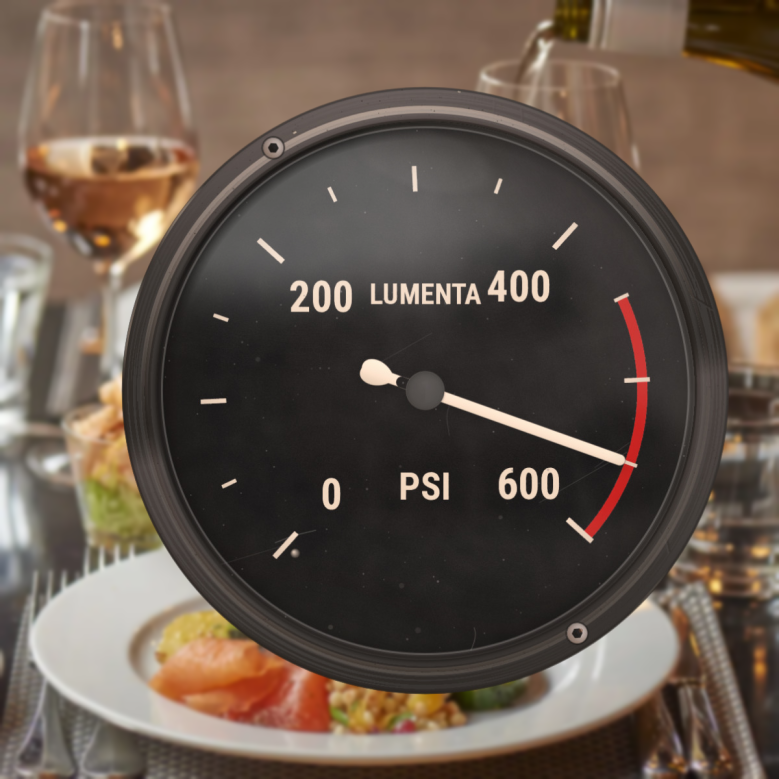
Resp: {"value": 550, "unit": "psi"}
